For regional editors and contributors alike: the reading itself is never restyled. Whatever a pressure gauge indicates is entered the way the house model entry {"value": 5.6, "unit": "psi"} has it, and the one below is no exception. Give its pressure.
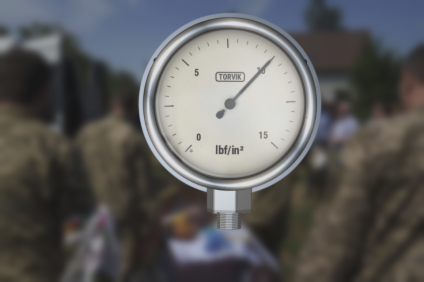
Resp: {"value": 10, "unit": "psi"}
